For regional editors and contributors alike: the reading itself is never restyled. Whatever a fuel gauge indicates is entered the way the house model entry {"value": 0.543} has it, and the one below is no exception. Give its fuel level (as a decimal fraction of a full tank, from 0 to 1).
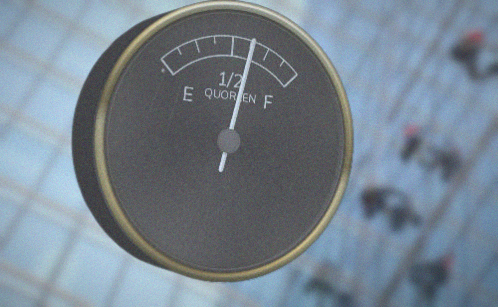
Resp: {"value": 0.625}
